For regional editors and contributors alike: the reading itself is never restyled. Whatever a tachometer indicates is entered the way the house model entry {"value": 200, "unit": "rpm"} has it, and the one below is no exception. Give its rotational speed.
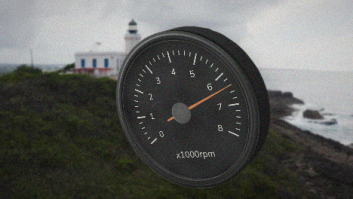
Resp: {"value": 6400, "unit": "rpm"}
